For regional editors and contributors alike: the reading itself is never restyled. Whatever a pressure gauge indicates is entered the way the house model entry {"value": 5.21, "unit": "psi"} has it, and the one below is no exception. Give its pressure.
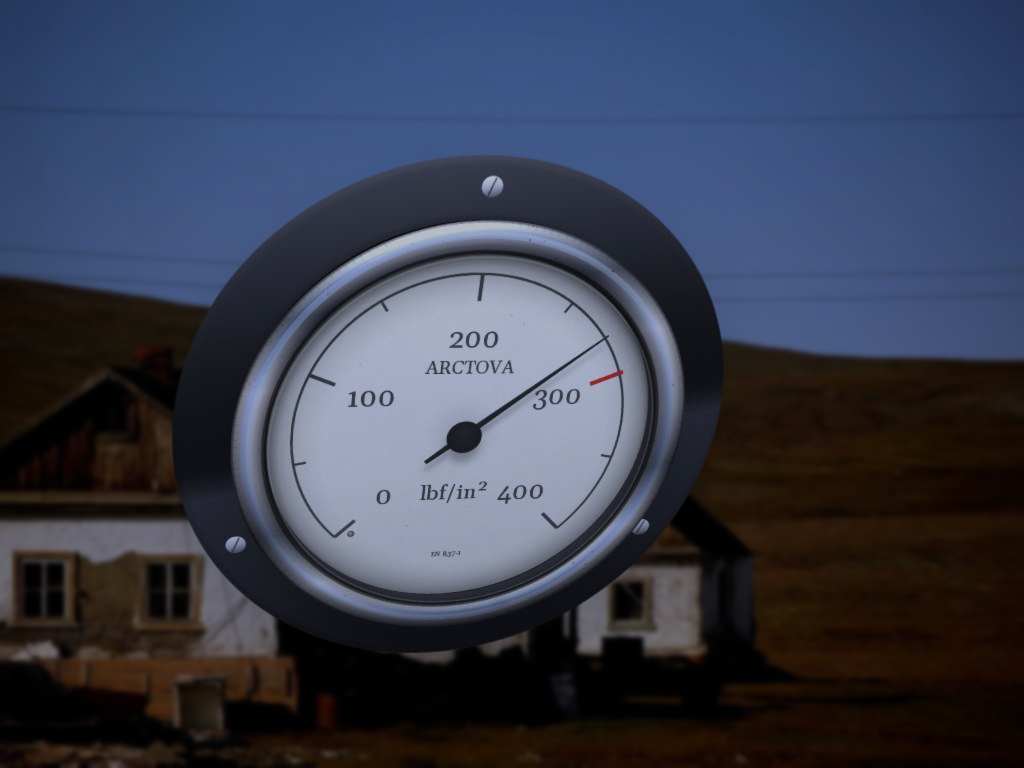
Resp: {"value": 275, "unit": "psi"}
